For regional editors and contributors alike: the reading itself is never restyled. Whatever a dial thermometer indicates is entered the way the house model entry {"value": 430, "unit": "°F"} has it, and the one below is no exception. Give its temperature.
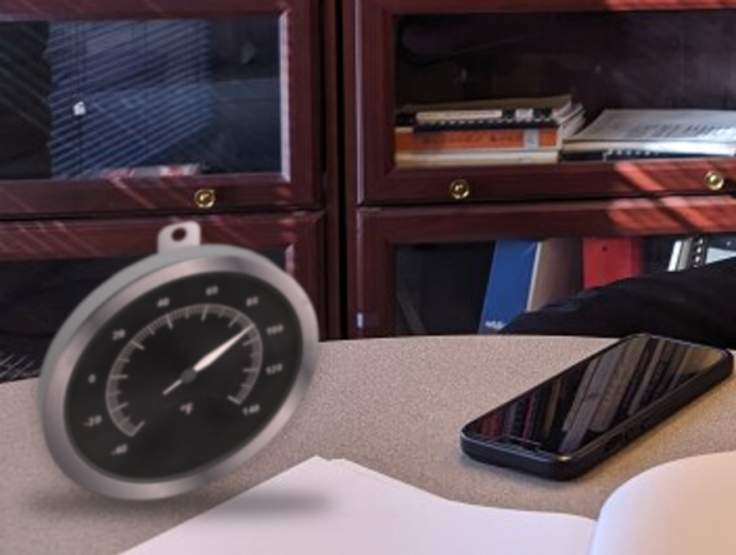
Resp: {"value": 90, "unit": "°F"}
